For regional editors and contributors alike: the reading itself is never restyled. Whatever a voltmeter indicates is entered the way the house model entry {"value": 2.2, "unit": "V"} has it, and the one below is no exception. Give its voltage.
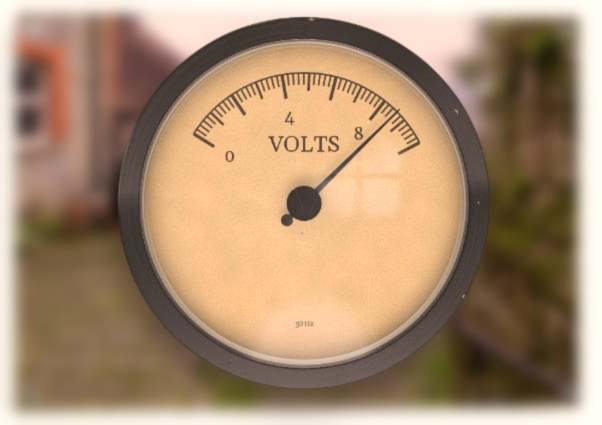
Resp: {"value": 8.6, "unit": "V"}
